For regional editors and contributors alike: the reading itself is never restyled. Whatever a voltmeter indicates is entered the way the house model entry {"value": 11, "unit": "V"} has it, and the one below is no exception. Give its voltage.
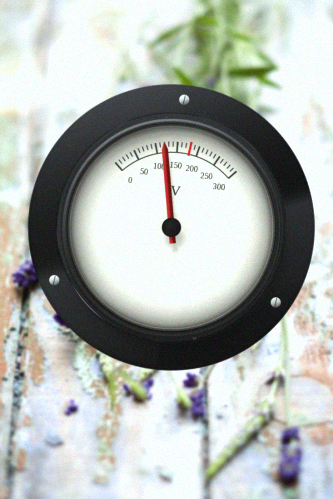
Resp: {"value": 120, "unit": "V"}
